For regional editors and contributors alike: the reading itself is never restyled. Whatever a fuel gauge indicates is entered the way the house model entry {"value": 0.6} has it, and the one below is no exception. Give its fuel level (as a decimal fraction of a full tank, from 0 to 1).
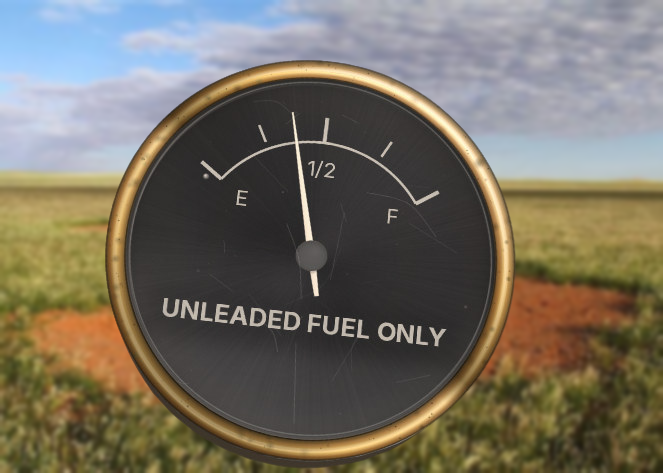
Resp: {"value": 0.375}
